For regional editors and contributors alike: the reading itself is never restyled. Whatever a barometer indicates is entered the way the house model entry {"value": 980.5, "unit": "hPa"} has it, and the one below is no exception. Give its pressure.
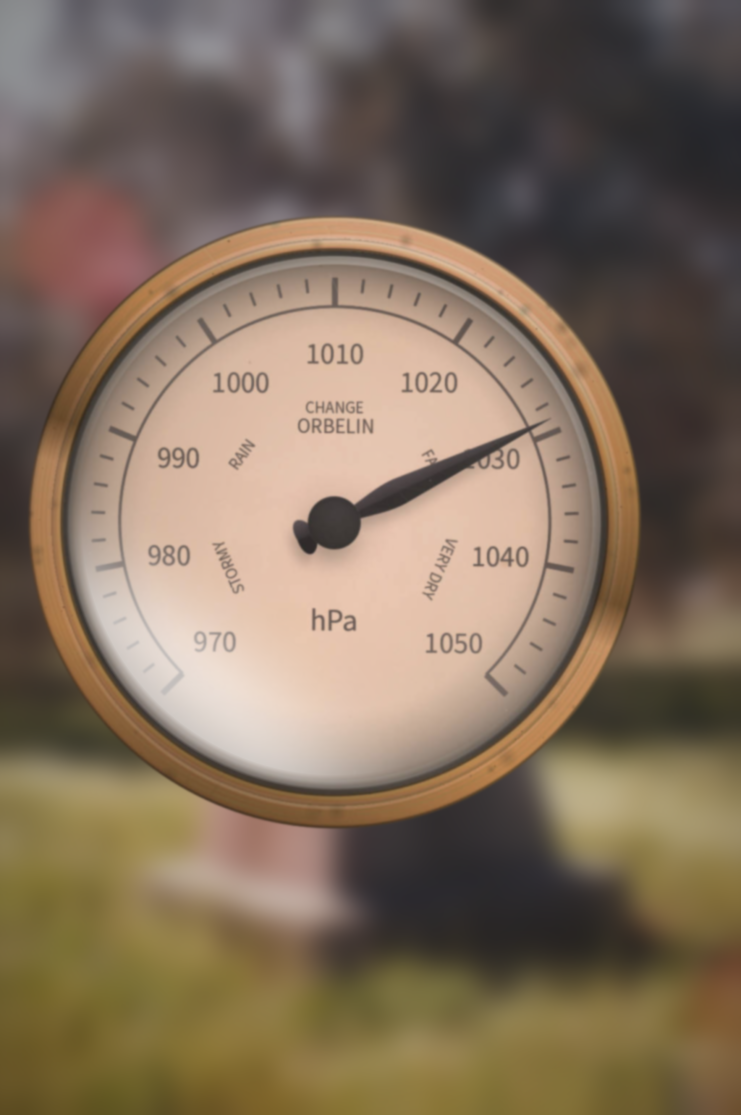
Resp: {"value": 1029, "unit": "hPa"}
